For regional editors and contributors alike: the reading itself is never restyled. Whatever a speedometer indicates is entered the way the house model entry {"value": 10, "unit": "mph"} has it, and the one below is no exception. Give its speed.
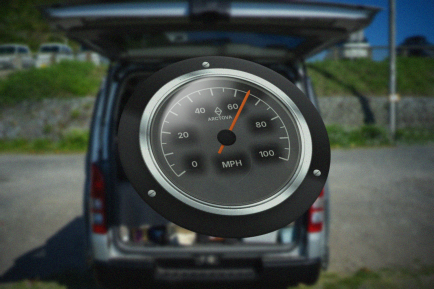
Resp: {"value": 65, "unit": "mph"}
